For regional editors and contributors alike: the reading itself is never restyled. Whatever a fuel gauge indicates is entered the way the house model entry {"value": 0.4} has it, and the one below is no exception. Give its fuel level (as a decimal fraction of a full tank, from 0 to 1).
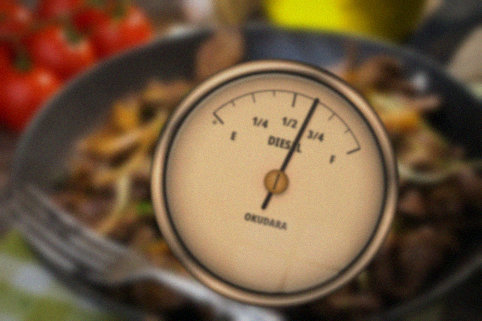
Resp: {"value": 0.625}
